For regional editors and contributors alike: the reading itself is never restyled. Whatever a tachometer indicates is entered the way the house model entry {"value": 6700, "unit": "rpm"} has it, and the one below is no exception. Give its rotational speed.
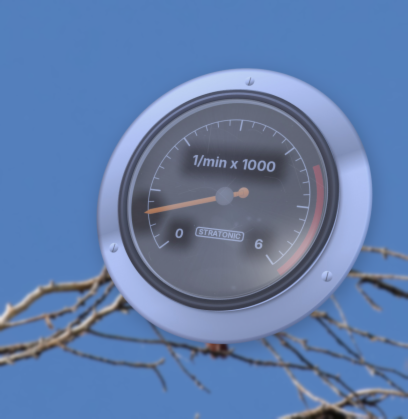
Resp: {"value": 600, "unit": "rpm"}
